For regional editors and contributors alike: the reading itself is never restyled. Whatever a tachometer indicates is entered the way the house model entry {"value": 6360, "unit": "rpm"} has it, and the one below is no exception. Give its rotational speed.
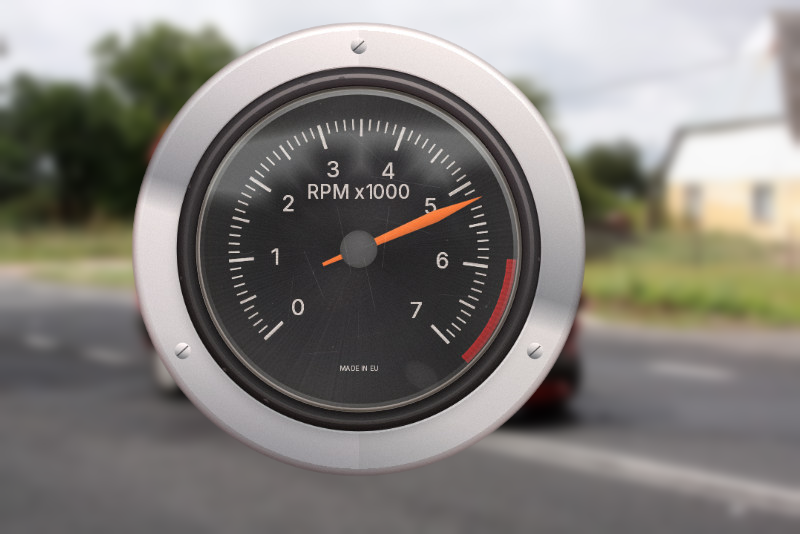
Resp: {"value": 5200, "unit": "rpm"}
